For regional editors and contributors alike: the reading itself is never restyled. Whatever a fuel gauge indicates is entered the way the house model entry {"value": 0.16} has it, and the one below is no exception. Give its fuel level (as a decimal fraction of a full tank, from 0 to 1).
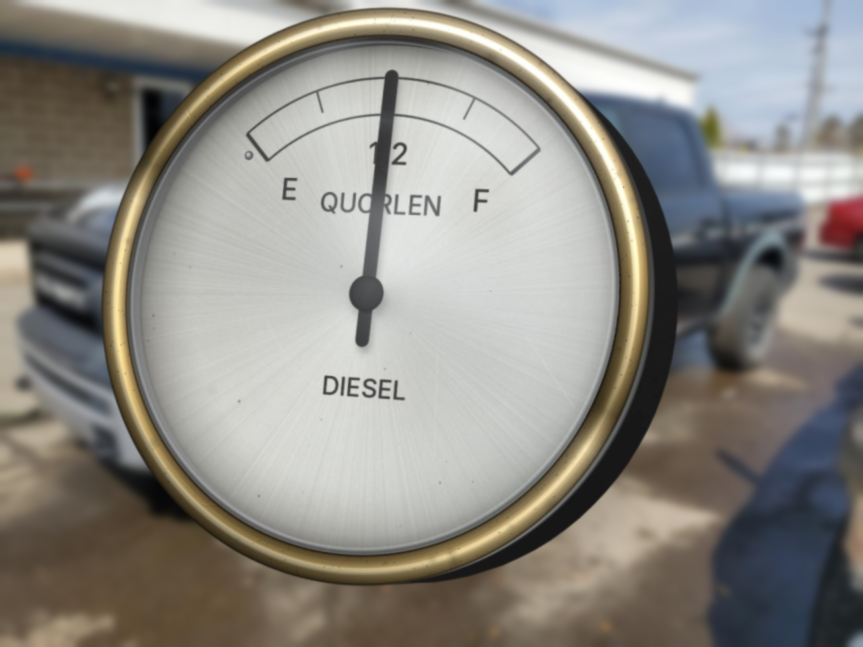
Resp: {"value": 0.5}
